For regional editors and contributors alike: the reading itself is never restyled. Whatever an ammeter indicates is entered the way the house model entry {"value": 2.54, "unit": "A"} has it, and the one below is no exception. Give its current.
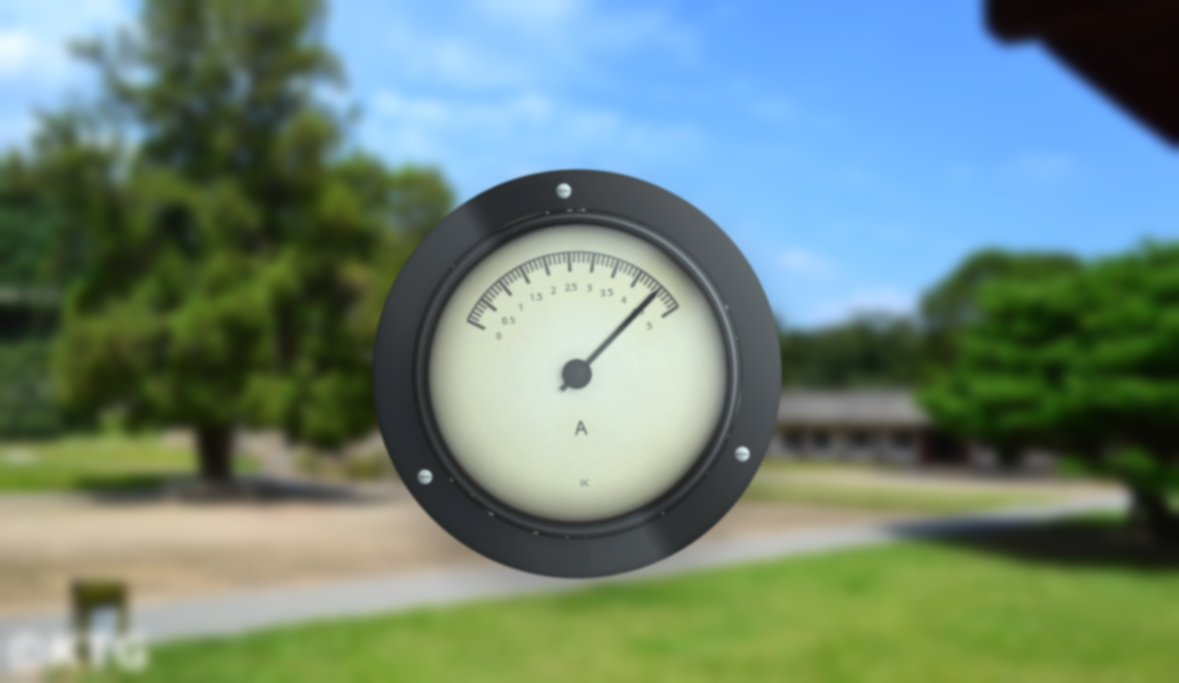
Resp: {"value": 4.5, "unit": "A"}
